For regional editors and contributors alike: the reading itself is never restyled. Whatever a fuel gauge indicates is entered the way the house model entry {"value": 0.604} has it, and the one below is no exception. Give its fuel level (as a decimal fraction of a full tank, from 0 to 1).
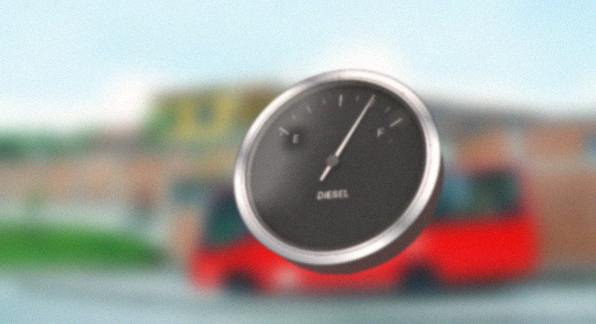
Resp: {"value": 0.75}
